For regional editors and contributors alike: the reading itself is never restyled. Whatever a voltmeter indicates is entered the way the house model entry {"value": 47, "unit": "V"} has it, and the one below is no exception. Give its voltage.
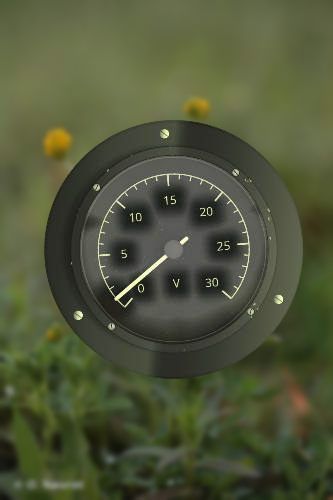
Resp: {"value": 1, "unit": "V"}
